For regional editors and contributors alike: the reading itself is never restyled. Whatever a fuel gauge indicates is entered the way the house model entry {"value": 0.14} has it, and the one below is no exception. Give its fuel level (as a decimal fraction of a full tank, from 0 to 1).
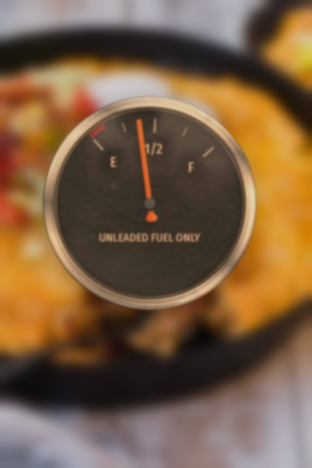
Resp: {"value": 0.375}
